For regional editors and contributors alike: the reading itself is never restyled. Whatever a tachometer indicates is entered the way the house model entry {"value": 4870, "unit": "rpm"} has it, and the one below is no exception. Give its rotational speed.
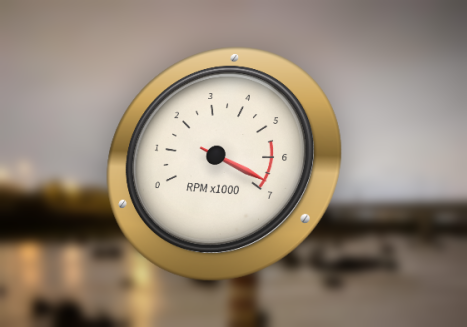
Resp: {"value": 6750, "unit": "rpm"}
